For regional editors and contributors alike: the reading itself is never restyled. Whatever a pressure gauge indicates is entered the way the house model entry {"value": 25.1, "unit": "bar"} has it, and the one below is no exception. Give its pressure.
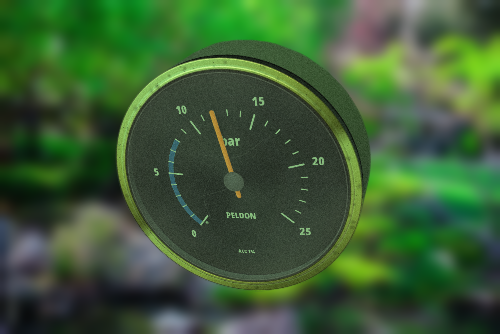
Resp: {"value": 12, "unit": "bar"}
